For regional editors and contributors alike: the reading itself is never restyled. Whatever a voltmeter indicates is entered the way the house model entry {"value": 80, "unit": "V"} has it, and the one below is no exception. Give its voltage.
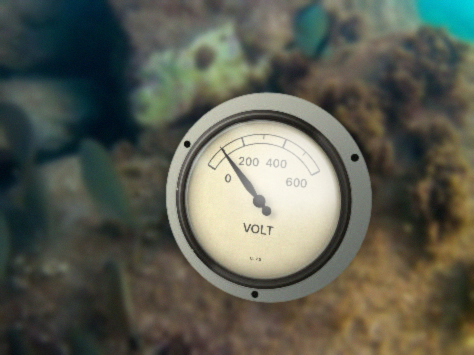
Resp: {"value": 100, "unit": "V"}
